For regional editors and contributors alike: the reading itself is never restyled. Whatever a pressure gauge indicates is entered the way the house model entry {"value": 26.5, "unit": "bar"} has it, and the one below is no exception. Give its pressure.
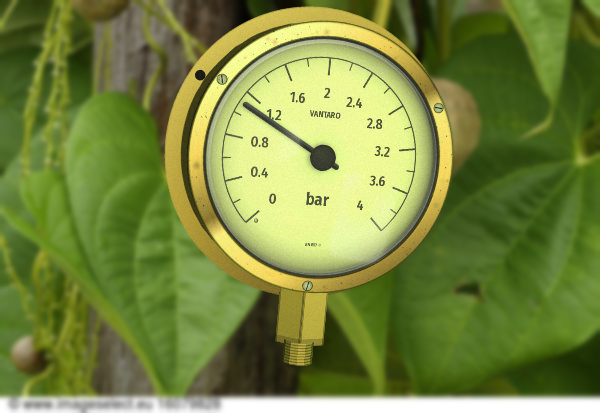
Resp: {"value": 1.1, "unit": "bar"}
